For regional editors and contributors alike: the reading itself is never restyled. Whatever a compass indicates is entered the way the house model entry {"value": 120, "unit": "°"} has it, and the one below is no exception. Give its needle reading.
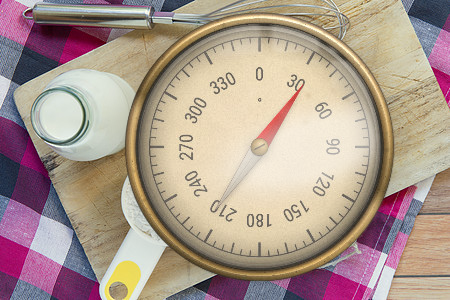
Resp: {"value": 35, "unit": "°"}
